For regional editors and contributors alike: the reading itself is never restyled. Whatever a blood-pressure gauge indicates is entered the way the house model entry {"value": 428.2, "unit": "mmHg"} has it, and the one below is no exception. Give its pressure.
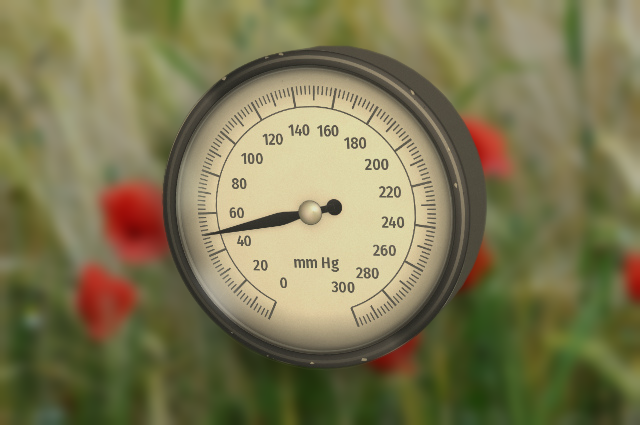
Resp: {"value": 50, "unit": "mmHg"}
